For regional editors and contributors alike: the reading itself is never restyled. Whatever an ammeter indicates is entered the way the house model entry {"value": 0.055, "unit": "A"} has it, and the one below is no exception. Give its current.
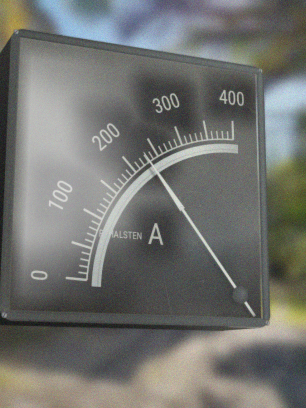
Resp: {"value": 230, "unit": "A"}
